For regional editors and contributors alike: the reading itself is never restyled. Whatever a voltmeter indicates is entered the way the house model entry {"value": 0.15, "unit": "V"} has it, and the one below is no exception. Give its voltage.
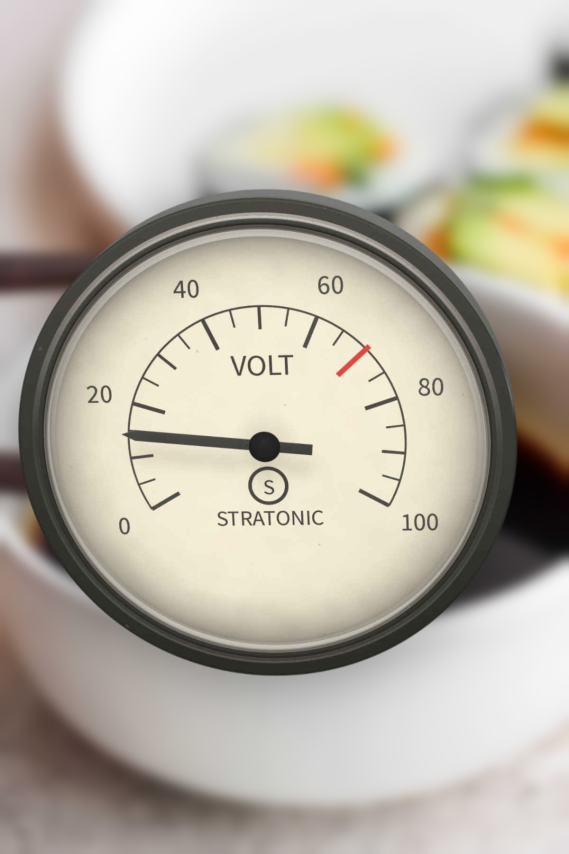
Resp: {"value": 15, "unit": "V"}
